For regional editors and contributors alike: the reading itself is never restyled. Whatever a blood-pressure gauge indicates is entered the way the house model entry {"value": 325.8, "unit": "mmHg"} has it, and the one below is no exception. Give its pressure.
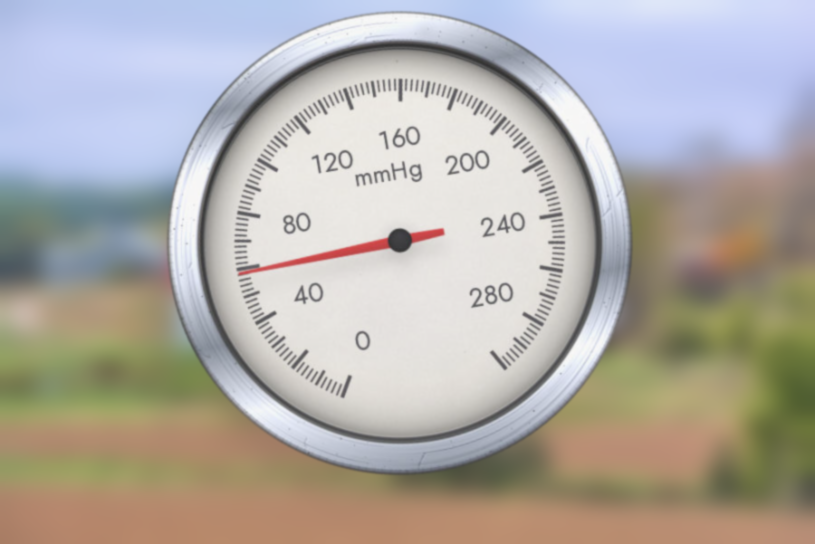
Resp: {"value": 58, "unit": "mmHg"}
